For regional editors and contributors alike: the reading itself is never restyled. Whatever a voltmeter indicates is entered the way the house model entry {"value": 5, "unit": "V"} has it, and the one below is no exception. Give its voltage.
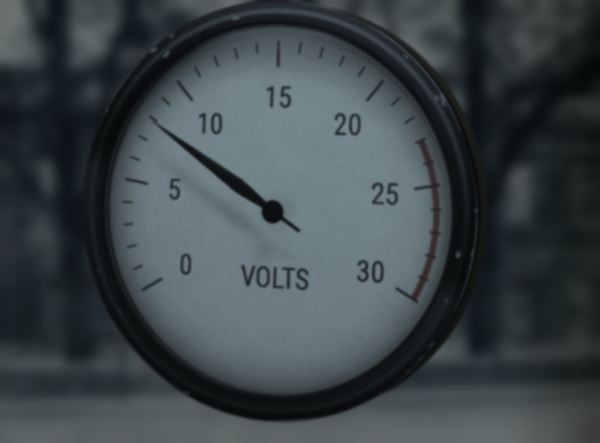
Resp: {"value": 8, "unit": "V"}
